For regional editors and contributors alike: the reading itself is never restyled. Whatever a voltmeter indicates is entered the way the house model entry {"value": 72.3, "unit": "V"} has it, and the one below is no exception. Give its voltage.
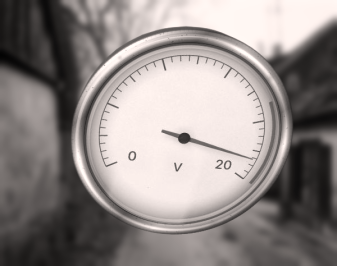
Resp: {"value": 18.5, "unit": "V"}
